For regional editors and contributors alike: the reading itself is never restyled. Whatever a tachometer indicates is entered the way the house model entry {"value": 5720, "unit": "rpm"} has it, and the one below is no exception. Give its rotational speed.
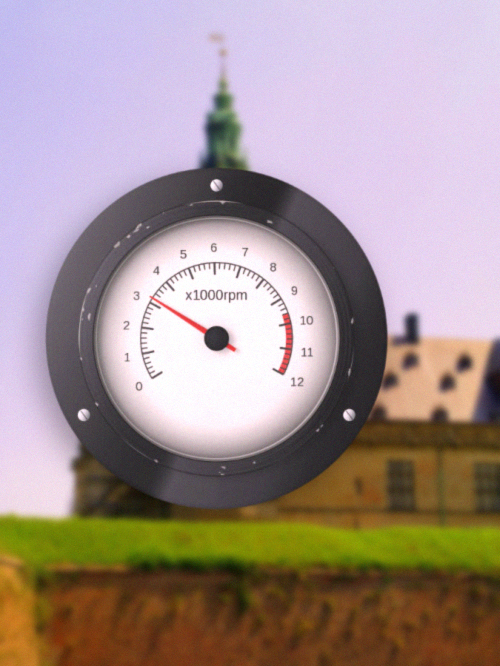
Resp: {"value": 3200, "unit": "rpm"}
